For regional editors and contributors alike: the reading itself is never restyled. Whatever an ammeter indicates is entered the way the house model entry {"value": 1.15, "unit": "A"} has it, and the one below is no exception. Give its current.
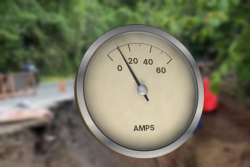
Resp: {"value": 10, "unit": "A"}
